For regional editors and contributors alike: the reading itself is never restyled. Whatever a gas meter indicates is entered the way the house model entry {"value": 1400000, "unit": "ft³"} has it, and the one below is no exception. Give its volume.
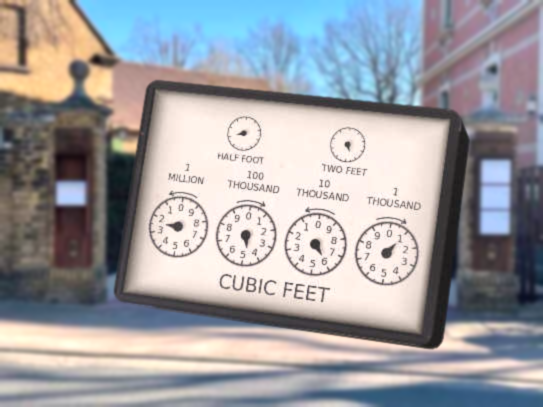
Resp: {"value": 246100, "unit": "ft³"}
